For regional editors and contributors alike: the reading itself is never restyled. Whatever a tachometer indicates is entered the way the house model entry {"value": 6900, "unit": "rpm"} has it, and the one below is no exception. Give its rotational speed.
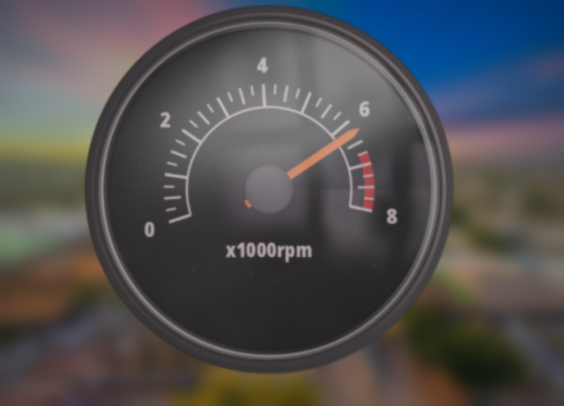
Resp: {"value": 6250, "unit": "rpm"}
